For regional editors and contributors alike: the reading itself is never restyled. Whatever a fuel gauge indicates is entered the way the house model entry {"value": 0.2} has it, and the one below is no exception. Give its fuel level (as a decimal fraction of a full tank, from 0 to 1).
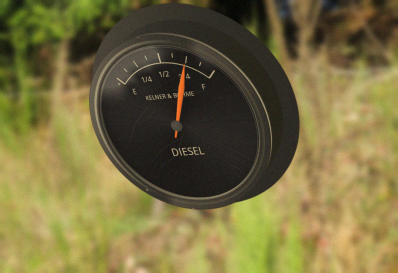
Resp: {"value": 0.75}
